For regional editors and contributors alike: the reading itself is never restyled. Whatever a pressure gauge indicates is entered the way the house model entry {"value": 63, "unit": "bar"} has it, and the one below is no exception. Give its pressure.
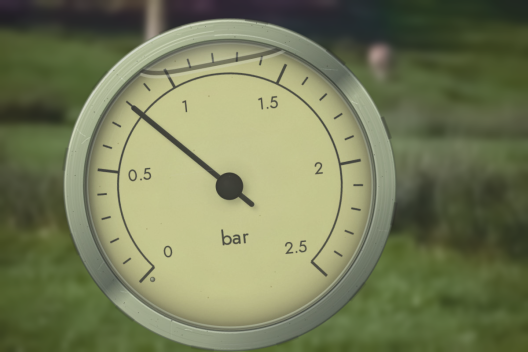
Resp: {"value": 0.8, "unit": "bar"}
